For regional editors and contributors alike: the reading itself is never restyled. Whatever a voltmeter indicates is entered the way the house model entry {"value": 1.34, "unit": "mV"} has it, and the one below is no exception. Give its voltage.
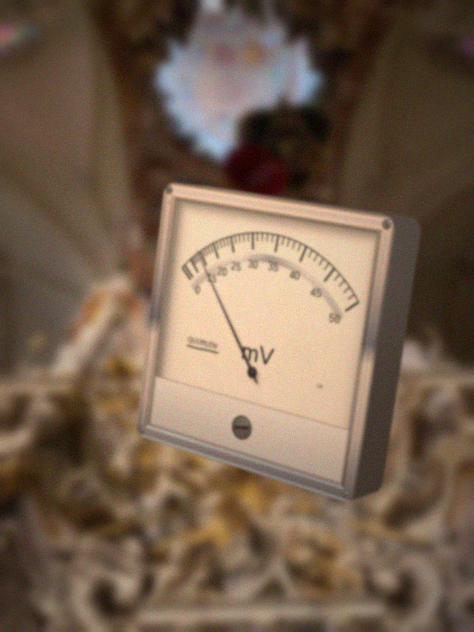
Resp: {"value": 15, "unit": "mV"}
